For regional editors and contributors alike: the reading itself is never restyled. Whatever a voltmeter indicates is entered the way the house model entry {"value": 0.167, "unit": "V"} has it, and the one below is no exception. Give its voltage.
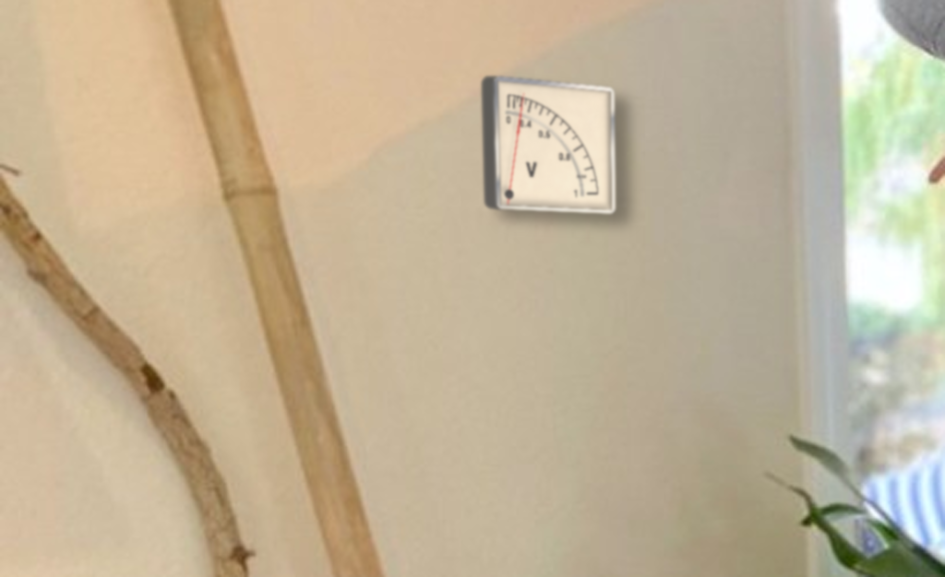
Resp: {"value": 0.3, "unit": "V"}
